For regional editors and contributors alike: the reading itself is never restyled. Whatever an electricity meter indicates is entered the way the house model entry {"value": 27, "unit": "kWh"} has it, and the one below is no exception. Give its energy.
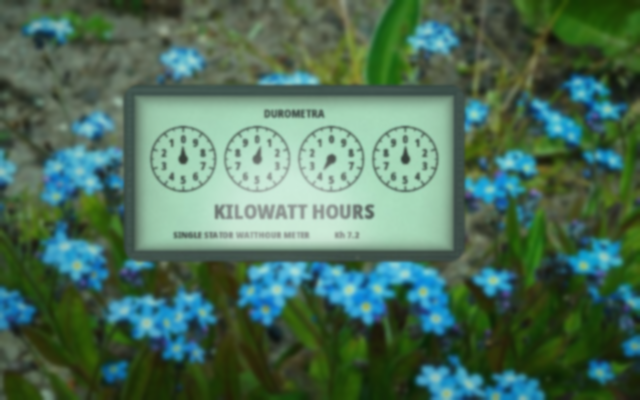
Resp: {"value": 40, "unit": "kWh"}
